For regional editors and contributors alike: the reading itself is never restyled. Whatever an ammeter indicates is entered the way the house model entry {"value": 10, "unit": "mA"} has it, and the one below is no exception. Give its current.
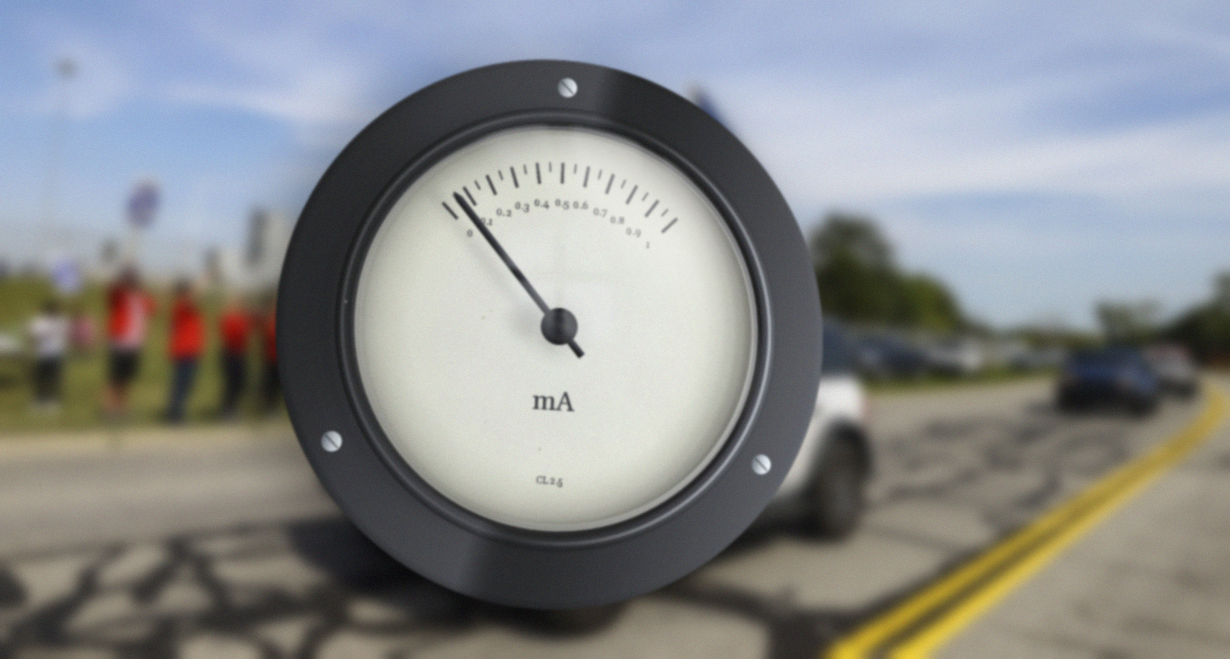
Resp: {"value": 0.05, "unit": "mA"}
